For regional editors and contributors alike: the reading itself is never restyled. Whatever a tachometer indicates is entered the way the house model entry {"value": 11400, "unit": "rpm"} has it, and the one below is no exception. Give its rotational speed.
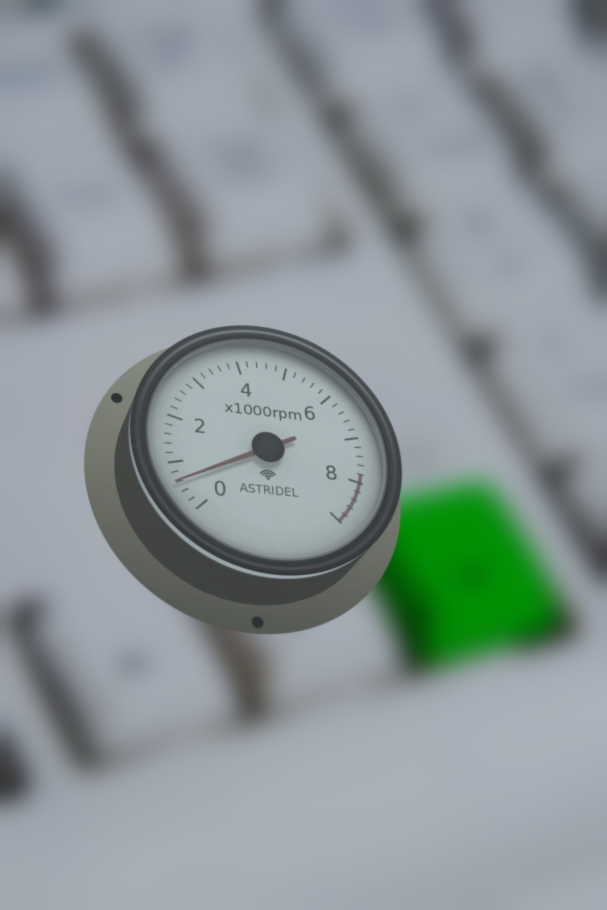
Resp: {"value": 600, "unit": "rpm"}
